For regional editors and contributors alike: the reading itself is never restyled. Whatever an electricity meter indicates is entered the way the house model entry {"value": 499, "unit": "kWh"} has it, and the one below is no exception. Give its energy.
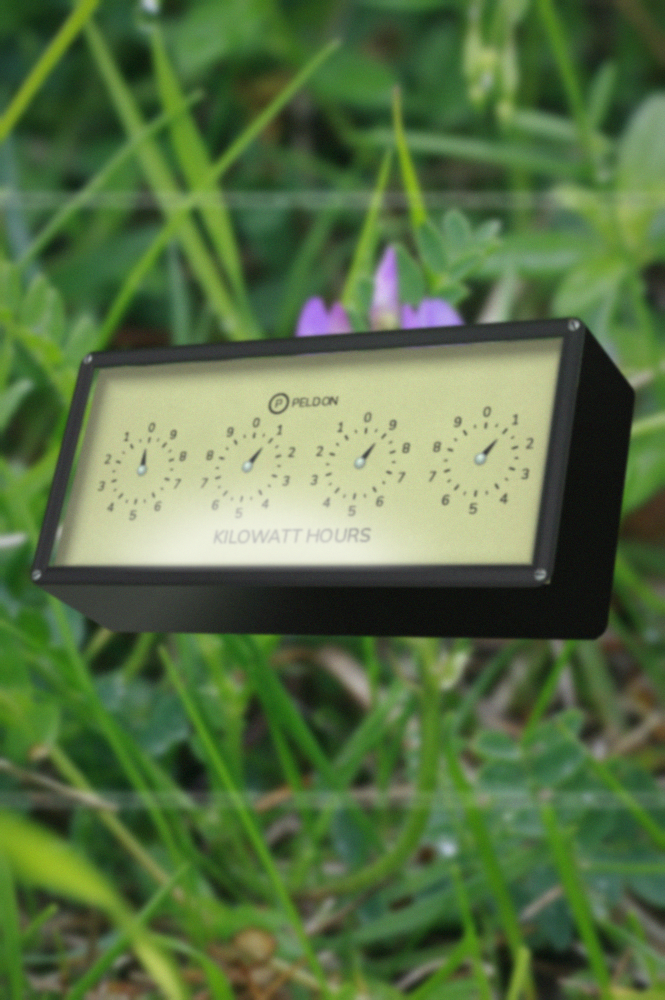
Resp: {"value": 91, "unit": "kWh"}
